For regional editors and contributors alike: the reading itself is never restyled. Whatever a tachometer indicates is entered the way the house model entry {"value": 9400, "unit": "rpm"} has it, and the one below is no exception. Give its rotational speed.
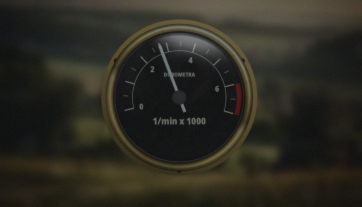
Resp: {"value": 2750, "unit": "rpm"}
